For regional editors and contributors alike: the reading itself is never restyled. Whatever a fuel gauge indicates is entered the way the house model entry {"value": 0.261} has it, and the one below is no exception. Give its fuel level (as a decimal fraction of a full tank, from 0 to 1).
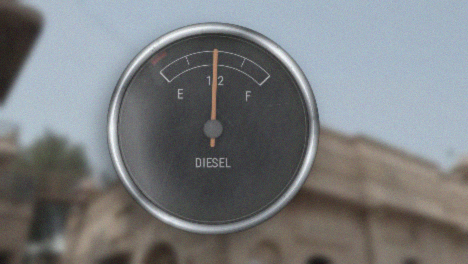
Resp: {"value": 0.5}
